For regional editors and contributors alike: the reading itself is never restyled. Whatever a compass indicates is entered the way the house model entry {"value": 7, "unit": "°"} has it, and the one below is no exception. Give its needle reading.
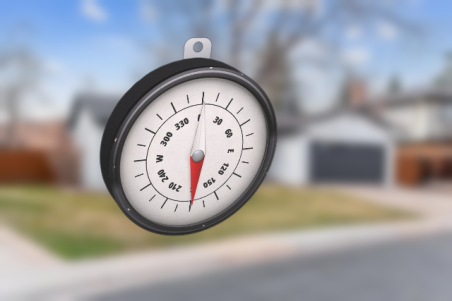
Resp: {"value": 180, "unit": "°"}
